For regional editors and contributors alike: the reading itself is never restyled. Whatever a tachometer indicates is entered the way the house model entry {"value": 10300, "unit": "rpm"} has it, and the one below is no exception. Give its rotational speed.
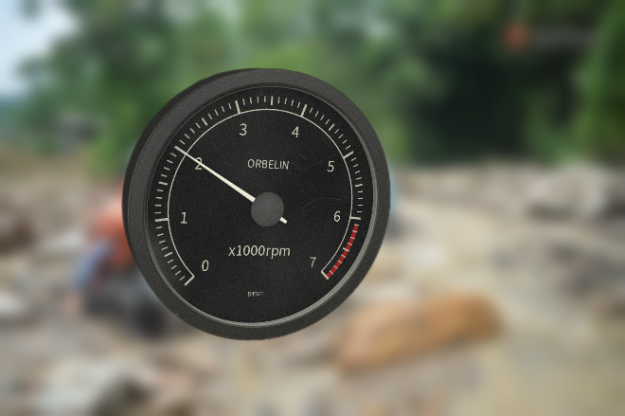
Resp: {"value": 2000, "unit": "rpm"}
